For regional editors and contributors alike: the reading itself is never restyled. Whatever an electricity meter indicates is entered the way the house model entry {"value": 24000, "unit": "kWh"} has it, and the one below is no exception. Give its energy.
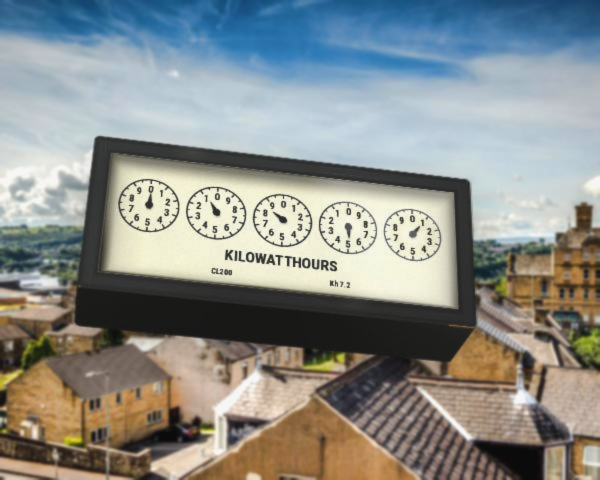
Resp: {"value": 851, "unit": "kWh"}
